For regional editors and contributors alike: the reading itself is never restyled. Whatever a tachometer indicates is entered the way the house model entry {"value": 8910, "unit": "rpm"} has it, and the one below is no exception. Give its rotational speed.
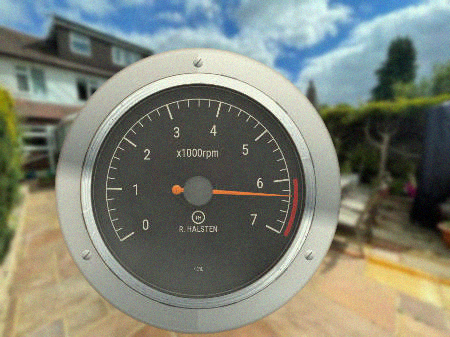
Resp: {"value": 6300, "unit": "rpm"}
